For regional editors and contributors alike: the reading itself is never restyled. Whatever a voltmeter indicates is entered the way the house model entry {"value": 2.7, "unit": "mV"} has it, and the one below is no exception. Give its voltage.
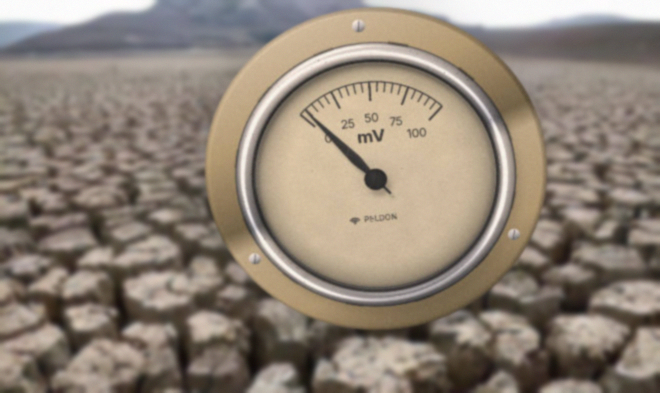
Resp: {"value": 5, "unit": "mV"}
